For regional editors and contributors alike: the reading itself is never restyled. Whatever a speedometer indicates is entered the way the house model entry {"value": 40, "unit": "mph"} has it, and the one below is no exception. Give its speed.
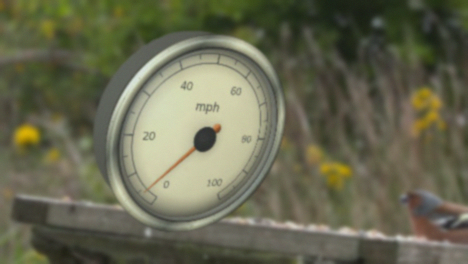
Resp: {"value": 5, "unit": "mph"}
